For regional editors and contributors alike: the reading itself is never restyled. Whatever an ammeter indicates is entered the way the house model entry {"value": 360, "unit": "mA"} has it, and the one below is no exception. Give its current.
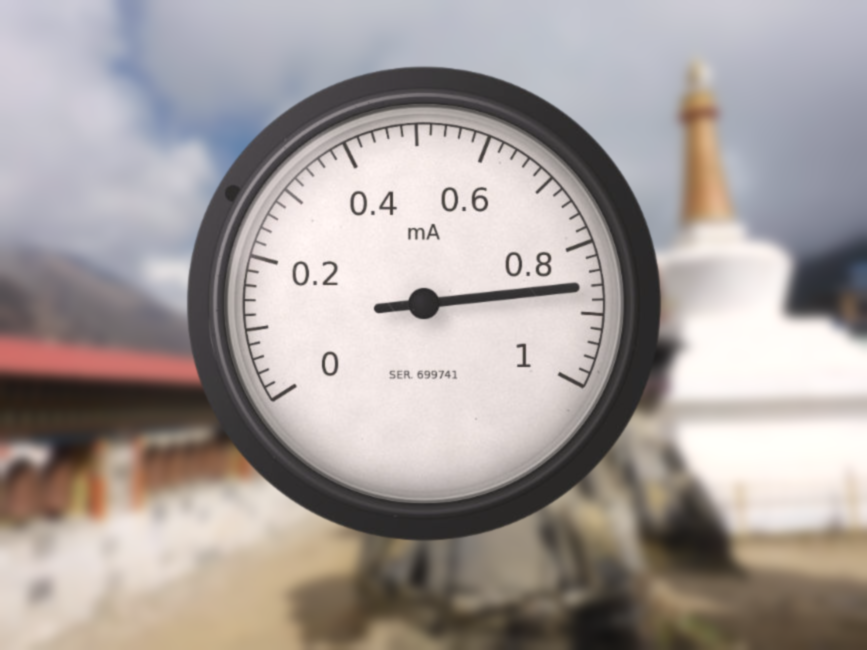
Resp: {"value": 0.86, "unit": "mA"}
